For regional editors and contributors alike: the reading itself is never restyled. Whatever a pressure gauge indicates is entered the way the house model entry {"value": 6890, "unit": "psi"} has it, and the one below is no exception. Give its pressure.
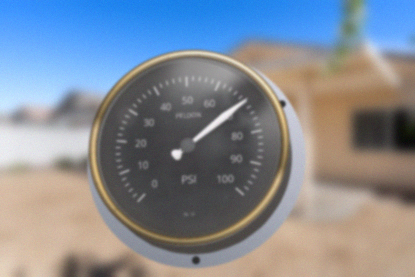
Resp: {"value": 70, "unit": "psi"}
